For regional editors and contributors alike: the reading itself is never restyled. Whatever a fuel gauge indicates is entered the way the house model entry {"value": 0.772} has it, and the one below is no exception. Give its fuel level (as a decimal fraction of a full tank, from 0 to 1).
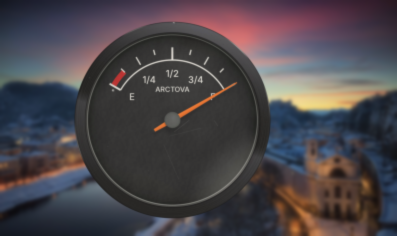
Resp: {"value": 1}
